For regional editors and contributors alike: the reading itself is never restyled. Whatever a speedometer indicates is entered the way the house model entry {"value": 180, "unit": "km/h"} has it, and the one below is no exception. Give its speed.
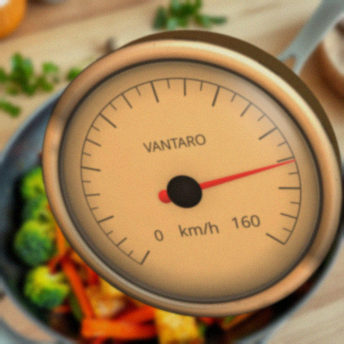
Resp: {"value": 130, "unit": "km/h"}
